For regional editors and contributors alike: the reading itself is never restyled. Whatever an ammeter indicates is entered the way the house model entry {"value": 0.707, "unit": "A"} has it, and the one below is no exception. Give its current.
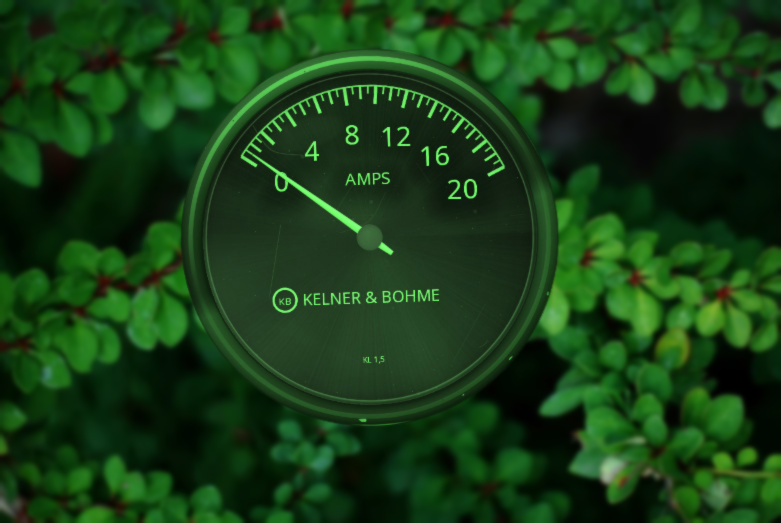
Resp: {"value": 0.5, "unit": "A"}
